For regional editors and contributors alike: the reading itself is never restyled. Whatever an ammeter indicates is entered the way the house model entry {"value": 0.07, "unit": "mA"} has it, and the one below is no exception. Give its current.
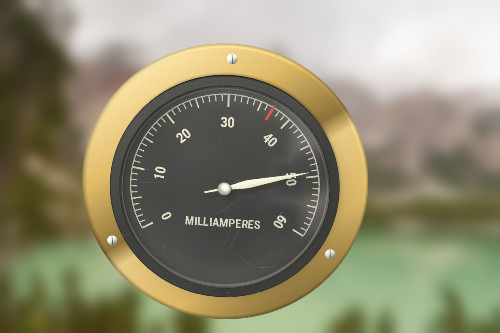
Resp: {"value": 49, "unit": "mA"}
